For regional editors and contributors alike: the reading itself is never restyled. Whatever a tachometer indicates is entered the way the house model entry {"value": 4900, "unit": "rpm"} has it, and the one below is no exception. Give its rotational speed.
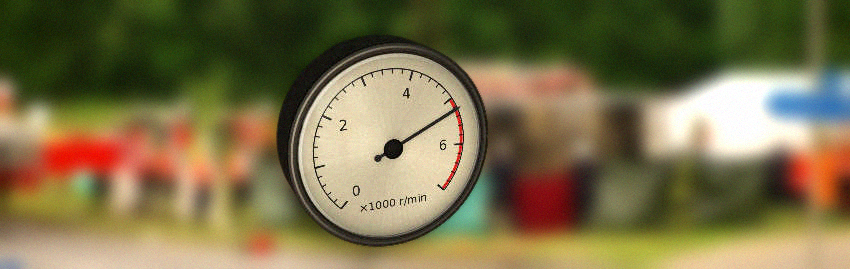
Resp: {"value": 5200, "unit": "rpm"}
